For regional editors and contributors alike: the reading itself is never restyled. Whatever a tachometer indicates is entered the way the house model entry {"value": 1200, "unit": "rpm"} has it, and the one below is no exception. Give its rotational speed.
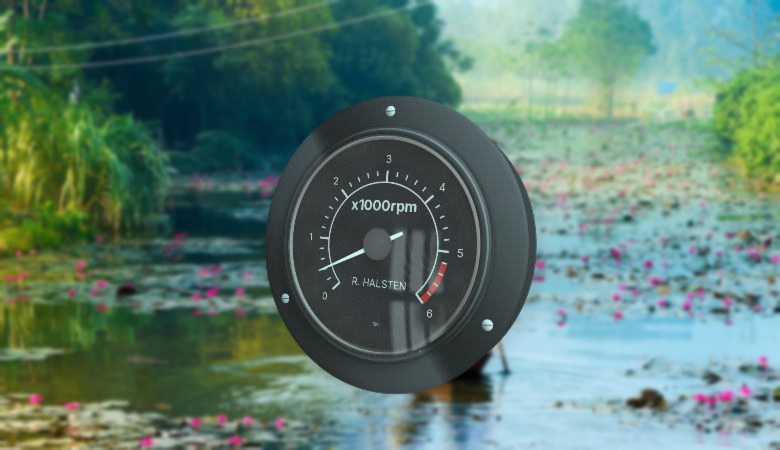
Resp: {"value": 400, "unit": "rpm"}
